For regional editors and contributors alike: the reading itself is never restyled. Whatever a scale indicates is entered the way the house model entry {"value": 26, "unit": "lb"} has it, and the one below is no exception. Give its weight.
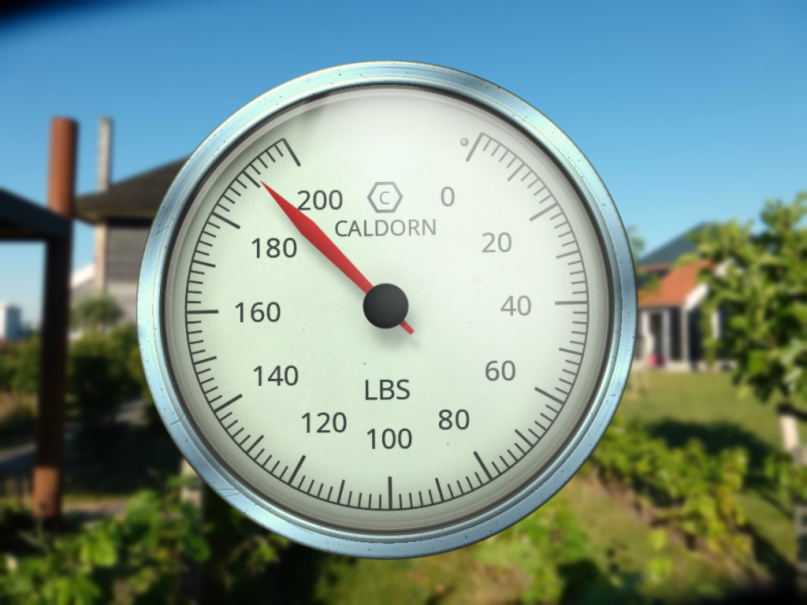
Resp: {"value": 191, "unit": "lb"}
